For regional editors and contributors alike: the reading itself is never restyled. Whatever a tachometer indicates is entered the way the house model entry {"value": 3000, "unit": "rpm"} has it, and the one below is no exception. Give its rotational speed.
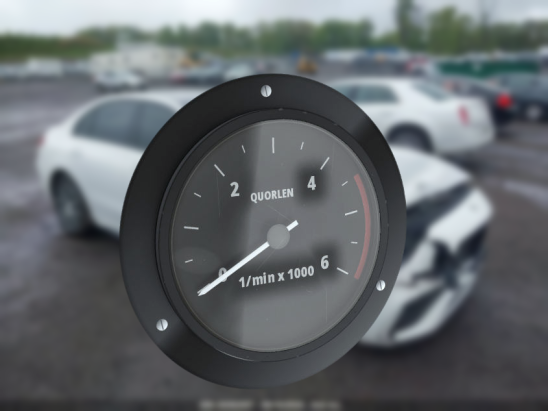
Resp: {"value": 0, "unit": "rpm"}
